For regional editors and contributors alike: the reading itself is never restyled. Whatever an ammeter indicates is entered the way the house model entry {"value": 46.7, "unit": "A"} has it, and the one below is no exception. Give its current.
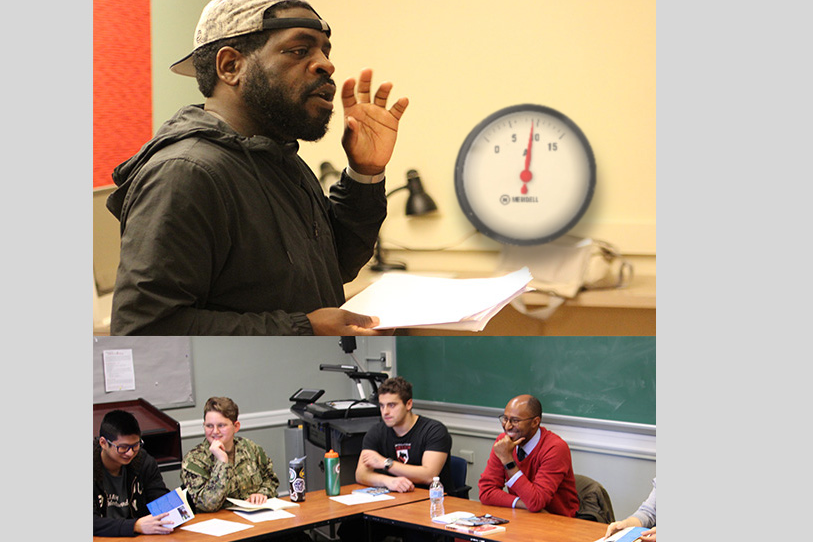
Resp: {"value": 9, "unit": "A"}
